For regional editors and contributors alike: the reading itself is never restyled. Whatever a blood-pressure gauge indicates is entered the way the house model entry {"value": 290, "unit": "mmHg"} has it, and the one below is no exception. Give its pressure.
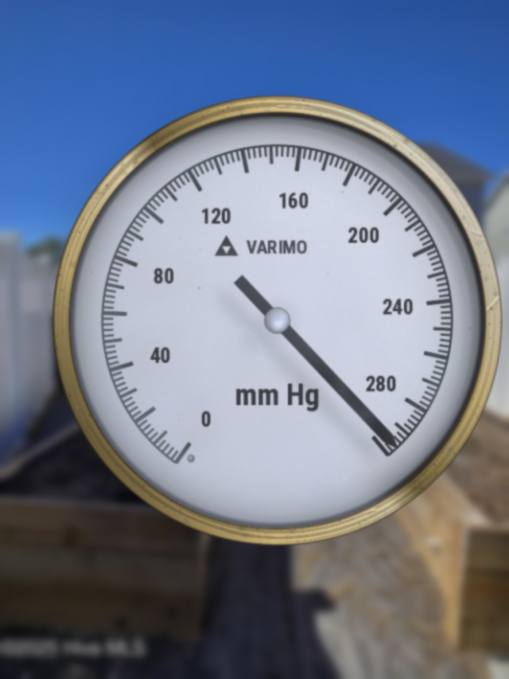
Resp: {"value": 296, "unit": "mmHg"}
